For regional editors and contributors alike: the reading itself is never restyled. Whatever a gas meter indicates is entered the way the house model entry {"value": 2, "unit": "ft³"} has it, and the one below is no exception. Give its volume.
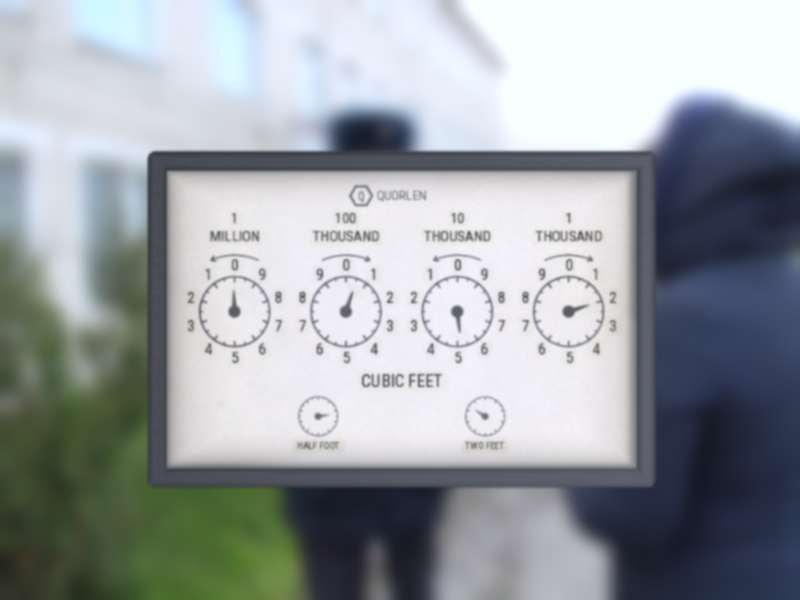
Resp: {"value": 5200, "unit": "ft³"}
